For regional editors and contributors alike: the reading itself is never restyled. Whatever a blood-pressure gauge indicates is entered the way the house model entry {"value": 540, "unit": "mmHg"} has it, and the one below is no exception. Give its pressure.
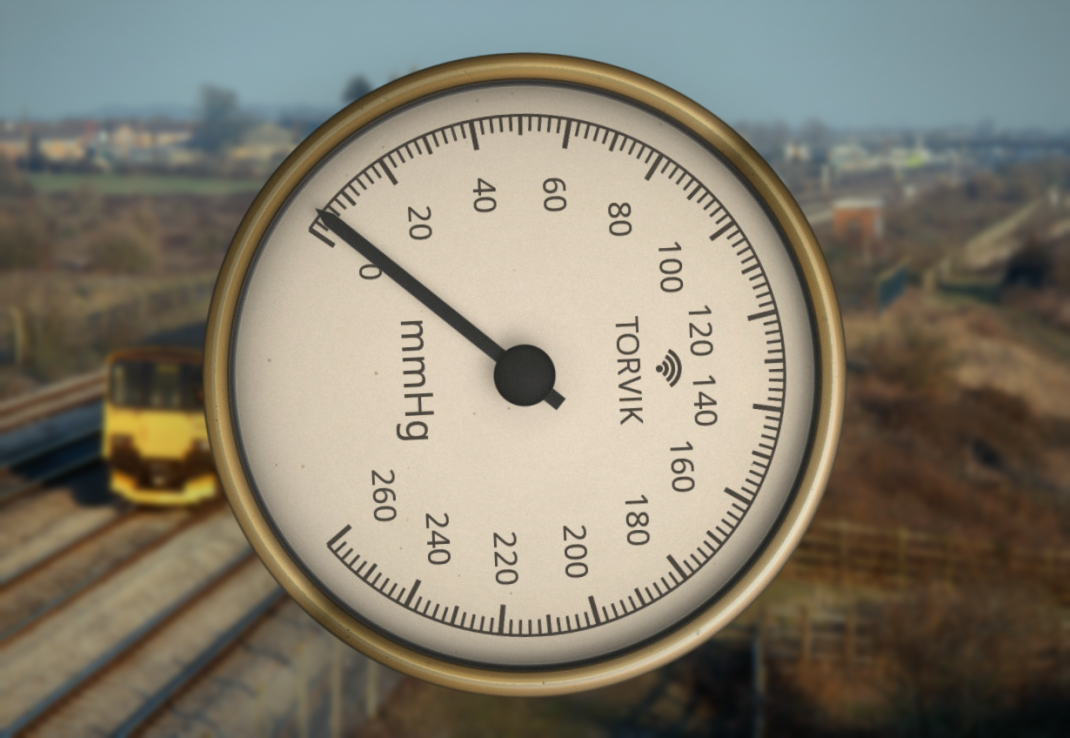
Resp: {"value": 4, "unit": "mmHg"}
